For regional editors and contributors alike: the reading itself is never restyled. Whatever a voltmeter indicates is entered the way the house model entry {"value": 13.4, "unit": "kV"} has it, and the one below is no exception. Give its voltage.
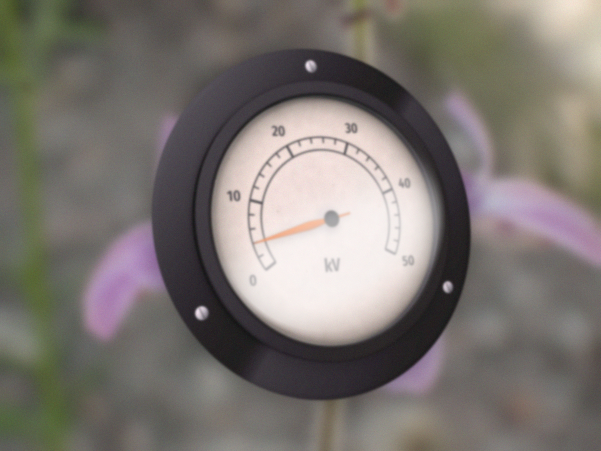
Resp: {"value": 4, "unit": "kV"}
